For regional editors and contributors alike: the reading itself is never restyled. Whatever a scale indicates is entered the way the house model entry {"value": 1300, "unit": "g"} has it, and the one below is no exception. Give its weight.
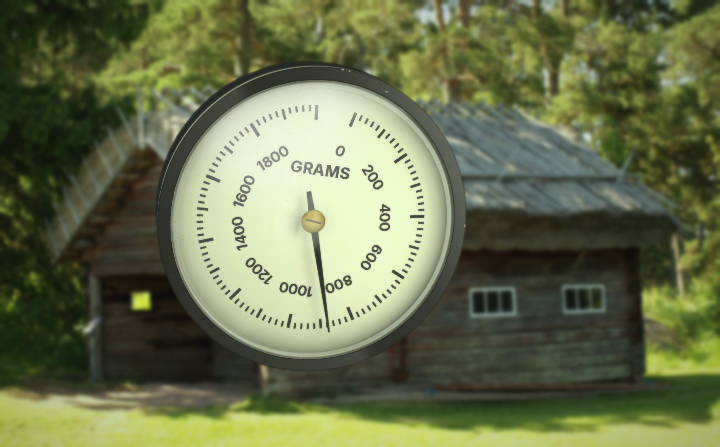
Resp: {"value": 880, "unit": "g"}
